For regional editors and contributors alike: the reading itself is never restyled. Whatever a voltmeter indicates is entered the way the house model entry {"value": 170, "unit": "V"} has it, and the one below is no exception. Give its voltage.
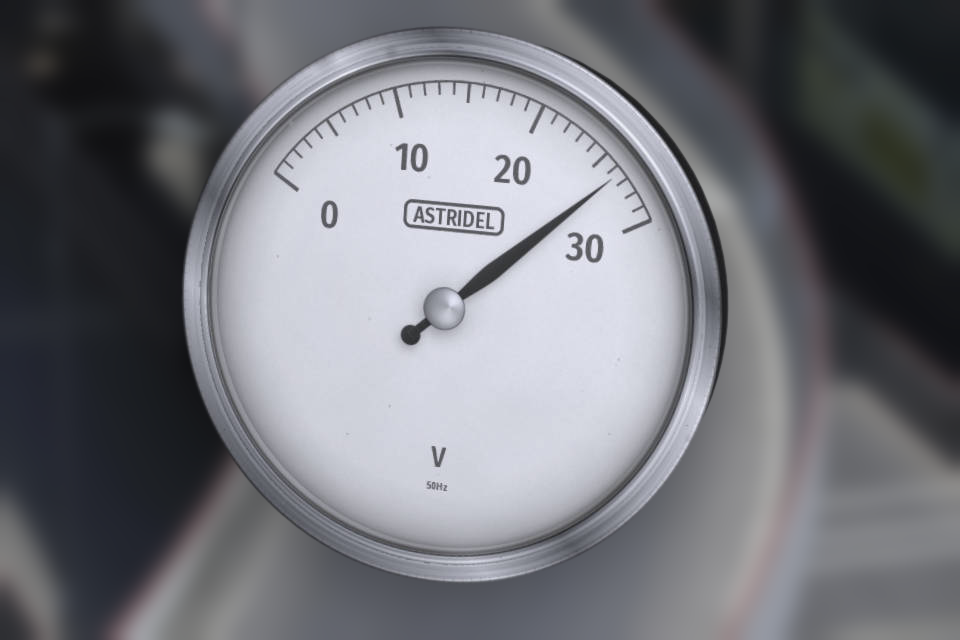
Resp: {"value": 26.5, "unit": "V"}
